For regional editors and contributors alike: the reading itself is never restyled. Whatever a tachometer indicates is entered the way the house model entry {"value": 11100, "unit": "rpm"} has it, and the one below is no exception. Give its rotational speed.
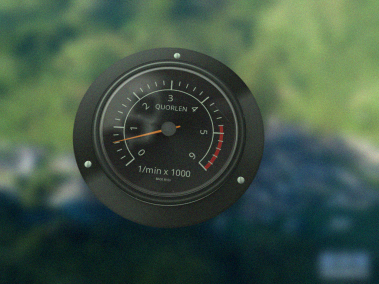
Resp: {"value": 600, "unit": "rpm"}
